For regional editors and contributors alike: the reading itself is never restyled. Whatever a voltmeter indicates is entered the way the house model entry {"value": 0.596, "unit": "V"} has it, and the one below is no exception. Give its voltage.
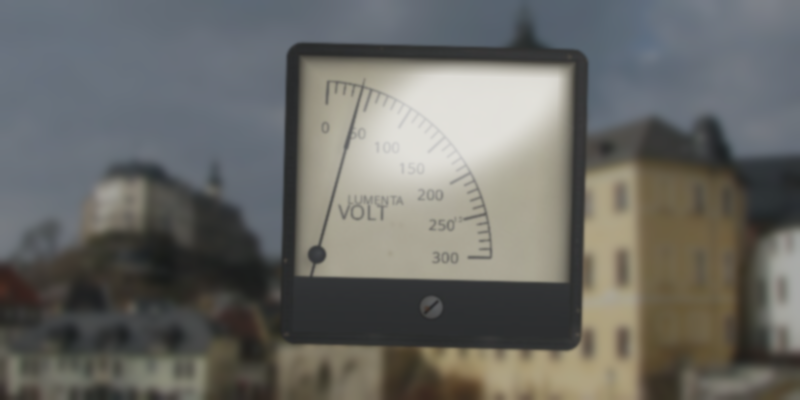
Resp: {"value": 40, "unit": "V"}
